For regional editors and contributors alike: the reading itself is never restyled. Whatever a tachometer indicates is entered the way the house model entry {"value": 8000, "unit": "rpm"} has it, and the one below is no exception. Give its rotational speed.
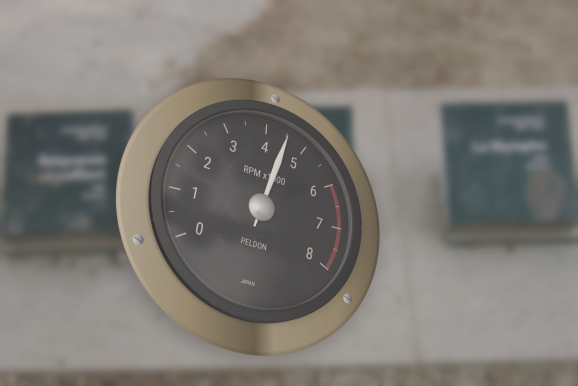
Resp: {"value": 4500, "unit": "rpm"}
